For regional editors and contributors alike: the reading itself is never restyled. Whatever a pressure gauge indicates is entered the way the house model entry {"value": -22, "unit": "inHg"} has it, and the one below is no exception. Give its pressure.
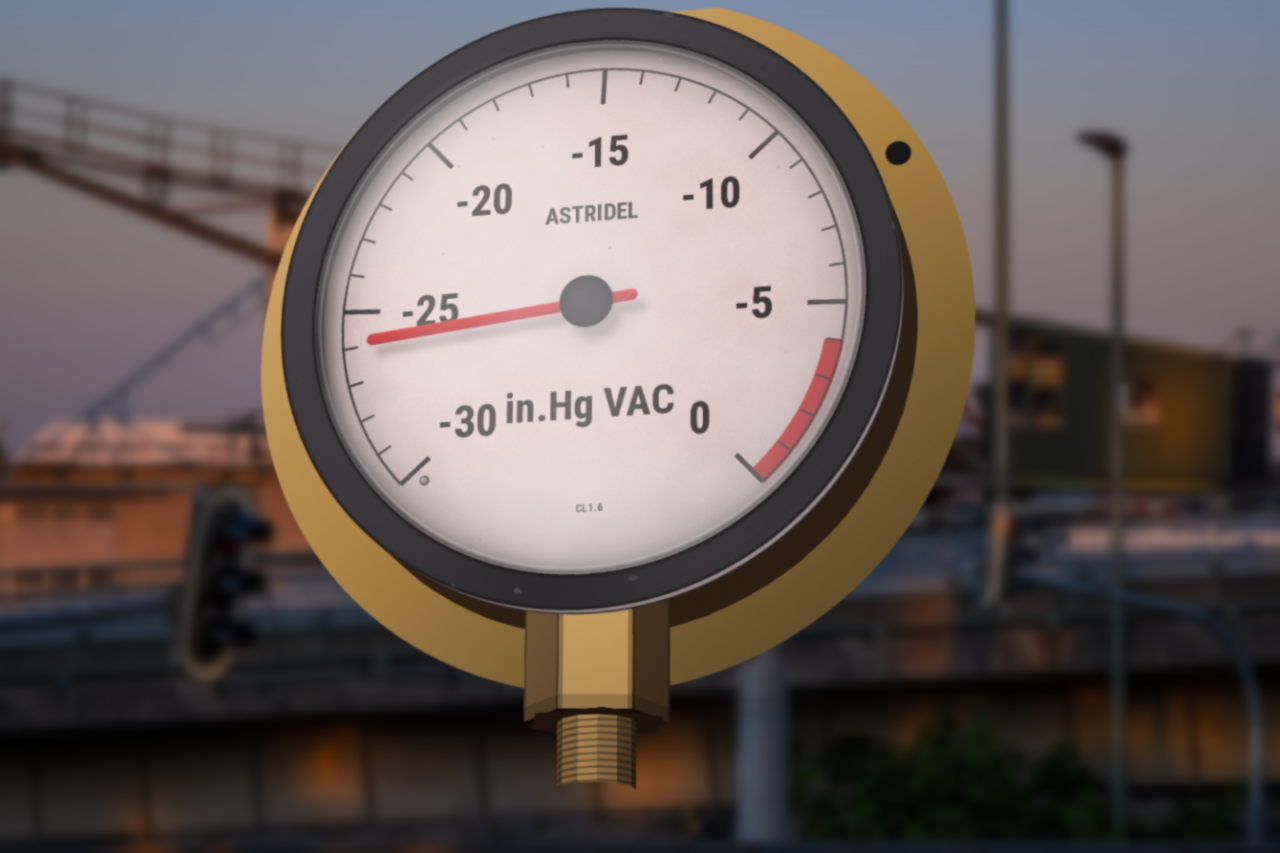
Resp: {"value": -26, "unit": "inHg"}
